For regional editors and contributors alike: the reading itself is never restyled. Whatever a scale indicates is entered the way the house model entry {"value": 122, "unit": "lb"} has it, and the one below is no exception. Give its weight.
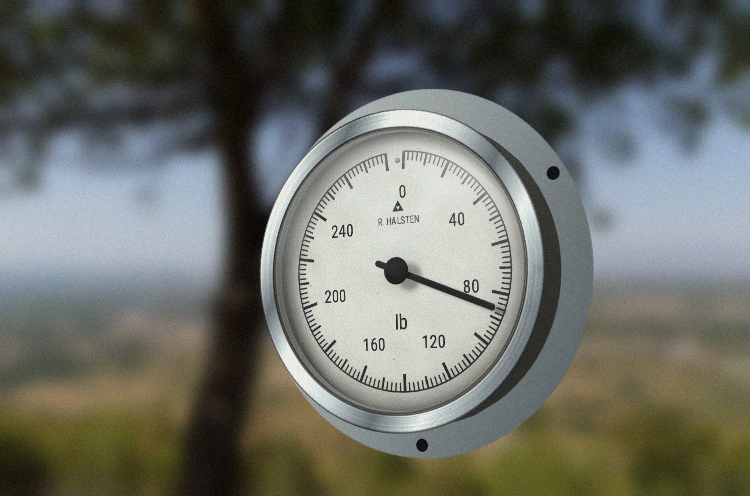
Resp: {"value": 86, "unit": "lb"}
